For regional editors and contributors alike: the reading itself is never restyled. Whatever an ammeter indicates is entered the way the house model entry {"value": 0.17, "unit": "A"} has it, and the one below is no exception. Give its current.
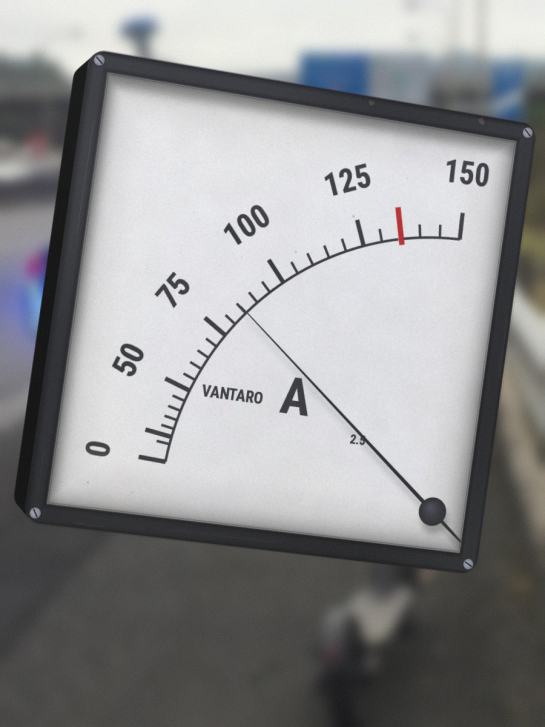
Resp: {"value": 85, "unit": "A"}
